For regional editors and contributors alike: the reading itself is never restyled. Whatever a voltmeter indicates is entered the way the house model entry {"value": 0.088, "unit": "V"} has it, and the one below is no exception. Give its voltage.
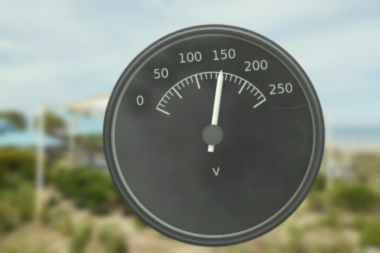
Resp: {"value": 150, "unit": "V"}
